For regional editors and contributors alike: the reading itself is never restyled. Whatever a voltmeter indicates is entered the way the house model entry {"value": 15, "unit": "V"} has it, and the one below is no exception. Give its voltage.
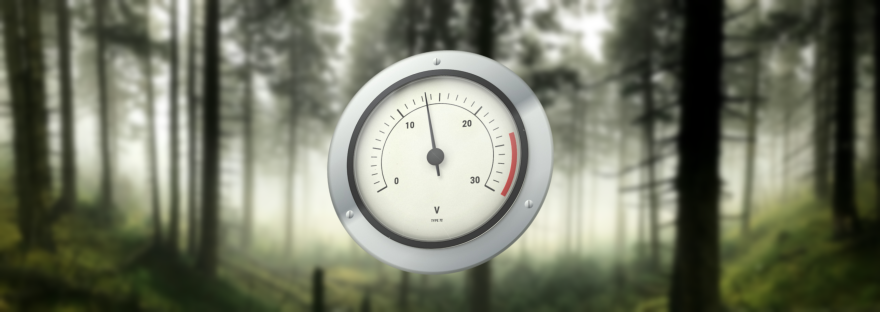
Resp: {"value": 13.5, "unit": "V"}
